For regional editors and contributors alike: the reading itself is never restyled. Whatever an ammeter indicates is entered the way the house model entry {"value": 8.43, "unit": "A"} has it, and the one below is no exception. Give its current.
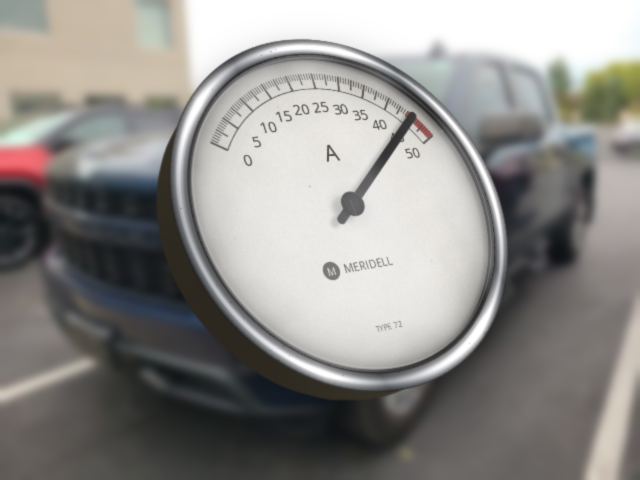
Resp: {"value": 45, "unit": "A"}
